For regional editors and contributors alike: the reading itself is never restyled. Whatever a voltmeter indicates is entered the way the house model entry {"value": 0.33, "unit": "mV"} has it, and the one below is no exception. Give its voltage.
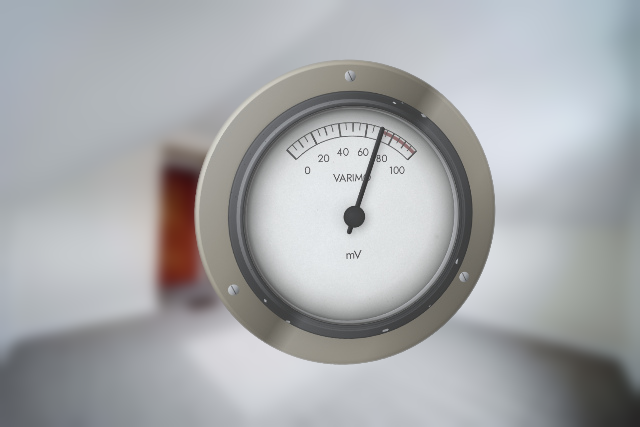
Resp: {"value": 70, "unit": "mV"}
